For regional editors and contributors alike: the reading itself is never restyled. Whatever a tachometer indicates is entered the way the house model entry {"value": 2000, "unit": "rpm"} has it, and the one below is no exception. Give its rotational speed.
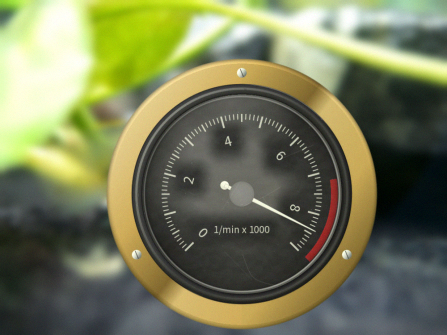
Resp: {"value": 8400, "unit": "rpm"}
